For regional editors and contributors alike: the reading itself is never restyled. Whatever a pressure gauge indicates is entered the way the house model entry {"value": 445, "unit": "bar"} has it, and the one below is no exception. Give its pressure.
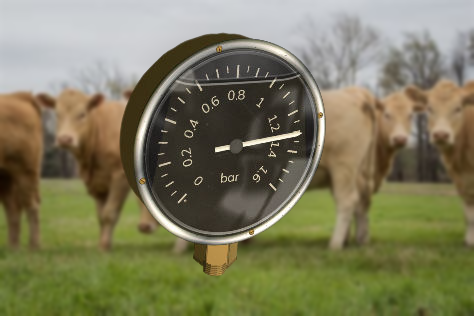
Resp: {"value": 1.3, "unit": "bar"}
